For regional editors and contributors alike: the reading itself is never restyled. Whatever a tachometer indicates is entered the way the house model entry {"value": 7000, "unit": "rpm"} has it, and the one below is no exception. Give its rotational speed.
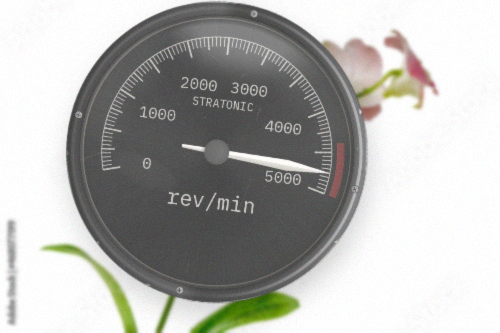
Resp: {"value": 4750, "unit": "rpm"}
